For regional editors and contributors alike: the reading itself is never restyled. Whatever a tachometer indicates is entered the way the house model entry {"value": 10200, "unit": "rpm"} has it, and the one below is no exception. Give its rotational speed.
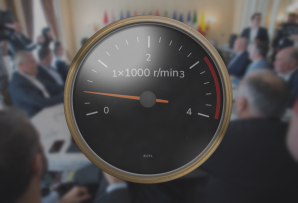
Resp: {"value": 400, "unit": "rpm"}
